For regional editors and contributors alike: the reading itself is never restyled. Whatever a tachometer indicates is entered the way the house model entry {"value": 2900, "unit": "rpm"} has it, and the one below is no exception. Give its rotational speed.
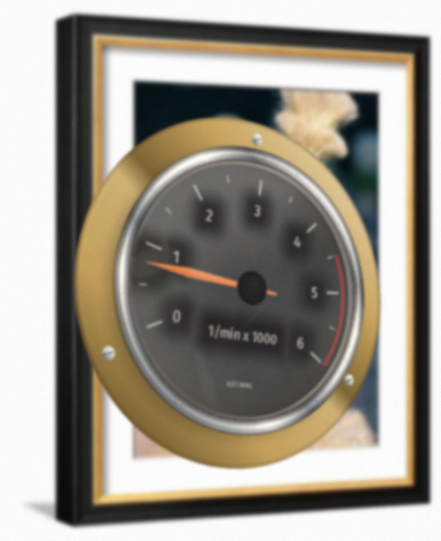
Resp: {"value": 750, "unit": "rpm"}
